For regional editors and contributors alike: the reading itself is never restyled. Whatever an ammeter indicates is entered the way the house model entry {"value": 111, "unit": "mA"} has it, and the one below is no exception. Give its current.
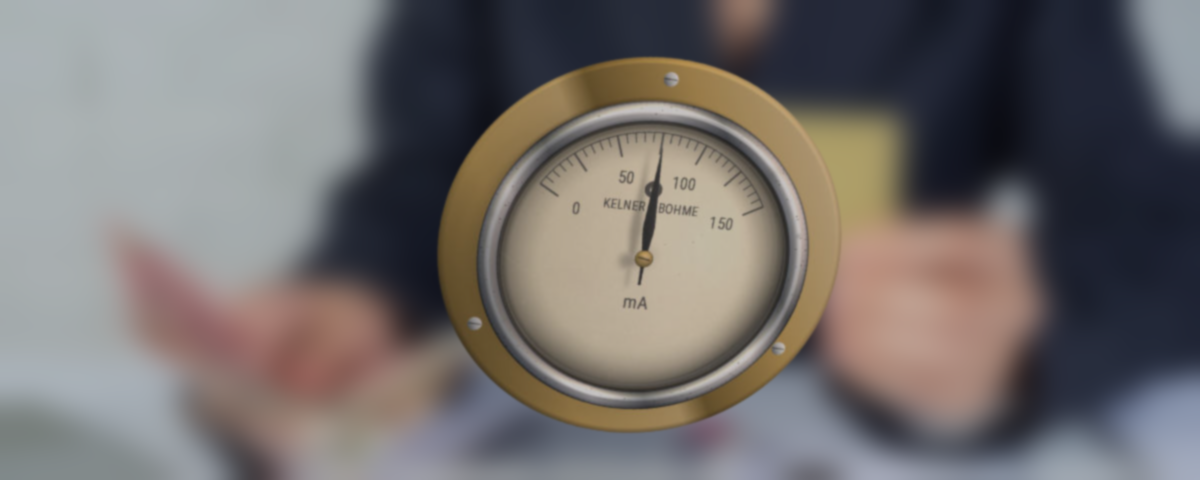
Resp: {"value": 75, "unit": "mA"}
